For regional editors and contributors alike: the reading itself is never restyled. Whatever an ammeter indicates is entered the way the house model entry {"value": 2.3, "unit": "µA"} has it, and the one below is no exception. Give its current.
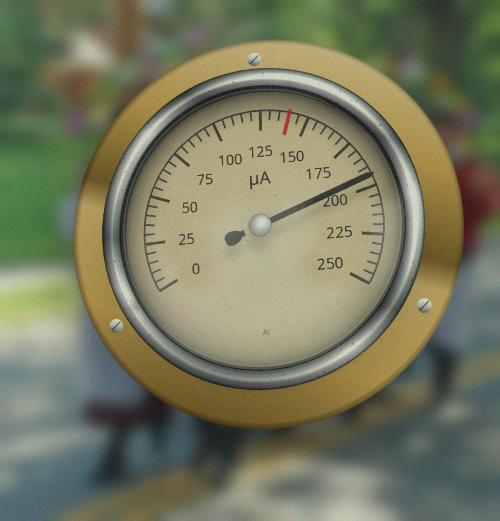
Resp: {"value": 195, "unit": "µA"}
